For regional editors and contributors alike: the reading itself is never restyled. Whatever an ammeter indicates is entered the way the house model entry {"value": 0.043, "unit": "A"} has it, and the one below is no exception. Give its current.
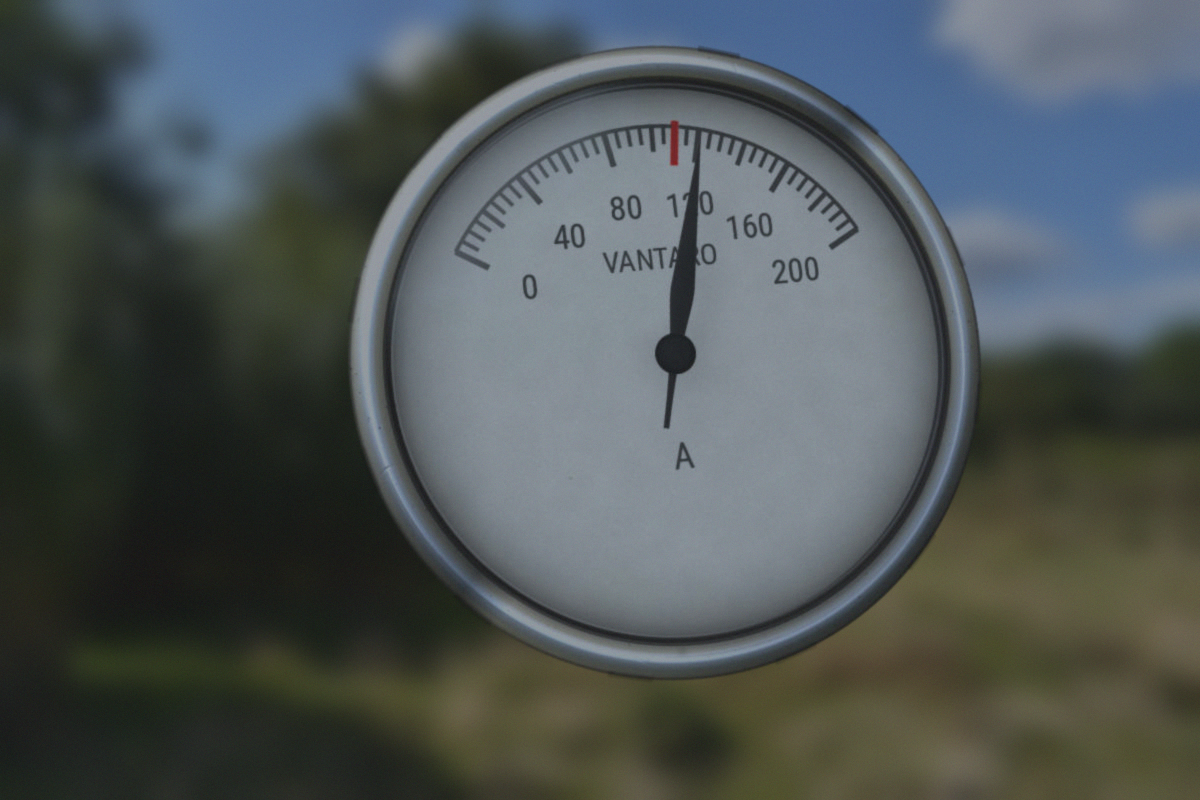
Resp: {"value": 120, "unit": "A"}
